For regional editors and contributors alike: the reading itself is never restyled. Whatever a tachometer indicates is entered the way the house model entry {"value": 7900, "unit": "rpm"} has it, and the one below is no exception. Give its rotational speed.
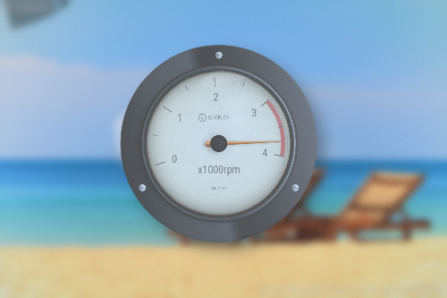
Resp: {"value": 3750, "unit": "rpm"}
